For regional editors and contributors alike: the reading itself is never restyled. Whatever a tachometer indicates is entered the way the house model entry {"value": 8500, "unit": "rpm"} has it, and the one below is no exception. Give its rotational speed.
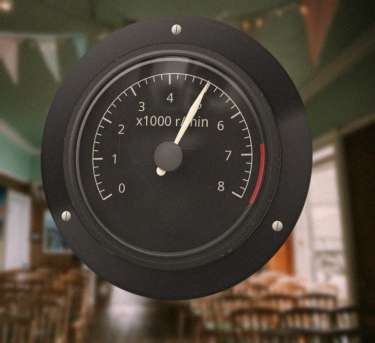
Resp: {"value": 5000, "unit": "rpm"}
